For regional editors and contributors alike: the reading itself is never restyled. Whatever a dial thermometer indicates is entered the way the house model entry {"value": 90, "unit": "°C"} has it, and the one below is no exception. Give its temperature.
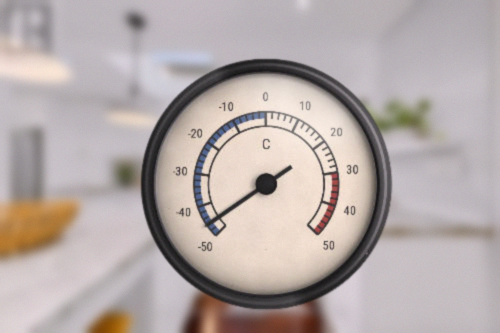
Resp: {"value": -46, "unit": "°C"}
